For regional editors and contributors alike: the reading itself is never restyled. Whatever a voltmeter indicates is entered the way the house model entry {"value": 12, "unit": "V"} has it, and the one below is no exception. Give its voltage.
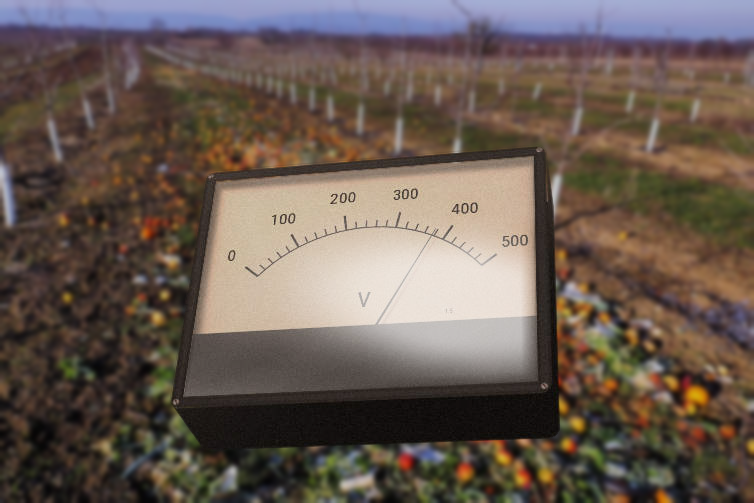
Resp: {"value": 380, "unit": "V"}
